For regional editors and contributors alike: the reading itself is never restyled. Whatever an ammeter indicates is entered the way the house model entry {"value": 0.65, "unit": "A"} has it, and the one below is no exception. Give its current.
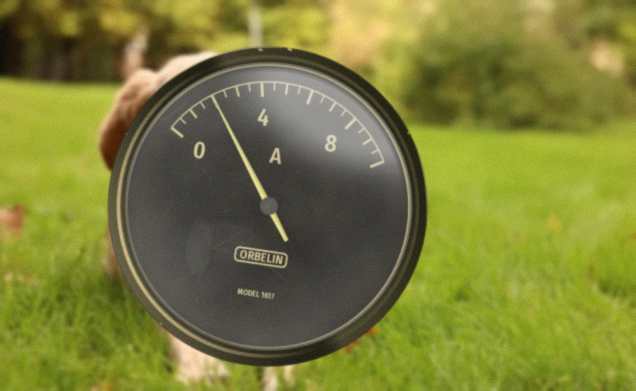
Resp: {"value": 2, "unit": "A"}
